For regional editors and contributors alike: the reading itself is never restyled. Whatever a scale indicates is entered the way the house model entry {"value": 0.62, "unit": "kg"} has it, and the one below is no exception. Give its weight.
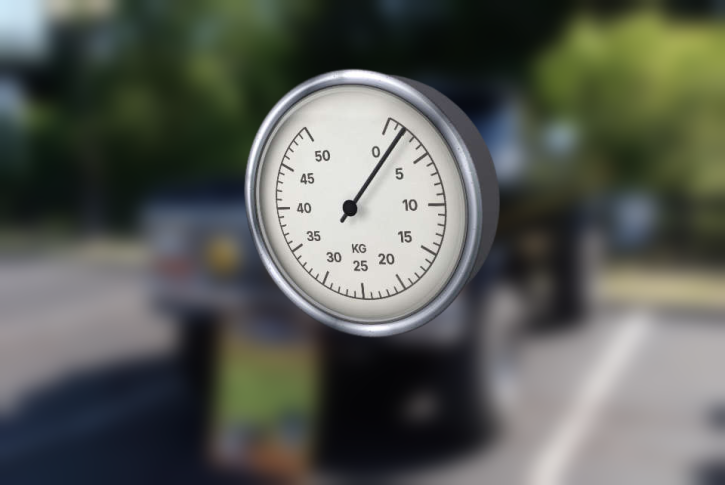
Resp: {"value": 2, "unit": "kg"}
